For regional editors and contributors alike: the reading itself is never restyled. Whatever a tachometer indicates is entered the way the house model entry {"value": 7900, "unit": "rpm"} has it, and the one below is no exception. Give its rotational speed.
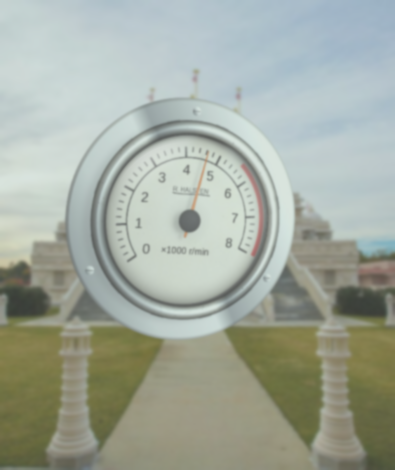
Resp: {"value": 4600, "unit": "rpm"}
